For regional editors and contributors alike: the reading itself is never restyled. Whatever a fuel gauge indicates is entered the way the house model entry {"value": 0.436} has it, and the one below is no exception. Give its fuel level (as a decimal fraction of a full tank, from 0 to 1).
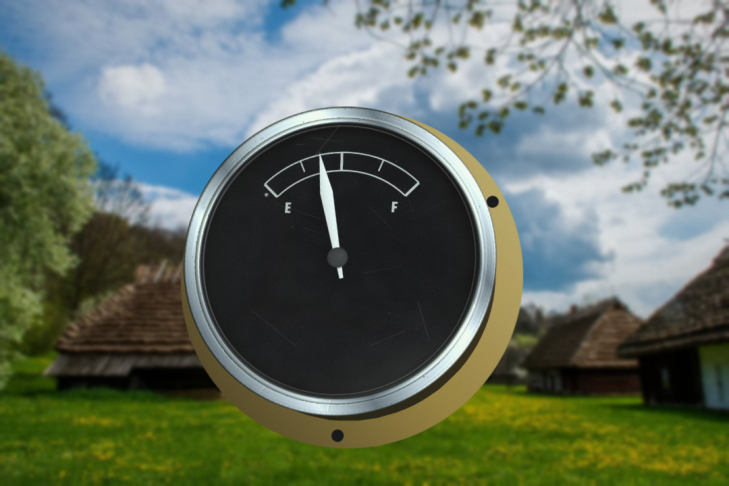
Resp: {"value": 0.375}
